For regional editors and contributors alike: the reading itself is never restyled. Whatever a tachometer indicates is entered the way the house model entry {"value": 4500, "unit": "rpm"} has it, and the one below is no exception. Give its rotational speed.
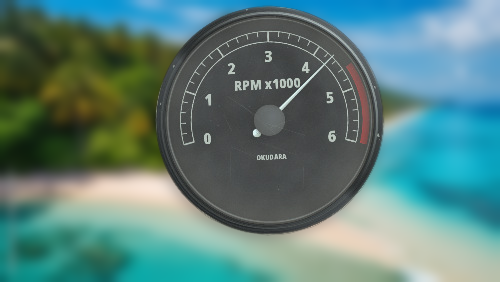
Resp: {"value": 4300, "unit": "rpm"}
